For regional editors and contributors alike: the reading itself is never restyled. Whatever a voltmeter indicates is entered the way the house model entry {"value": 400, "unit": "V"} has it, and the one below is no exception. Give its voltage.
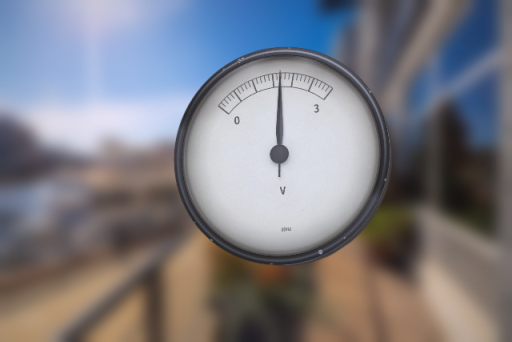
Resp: {"value": 1.7, "unit": "V"}
